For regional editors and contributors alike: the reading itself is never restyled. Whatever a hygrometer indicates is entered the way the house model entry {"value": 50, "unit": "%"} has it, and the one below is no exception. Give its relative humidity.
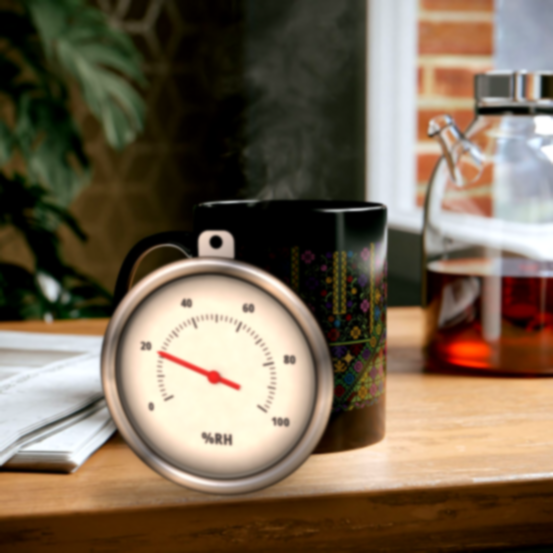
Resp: {"value": 20, "unit": "%"}
